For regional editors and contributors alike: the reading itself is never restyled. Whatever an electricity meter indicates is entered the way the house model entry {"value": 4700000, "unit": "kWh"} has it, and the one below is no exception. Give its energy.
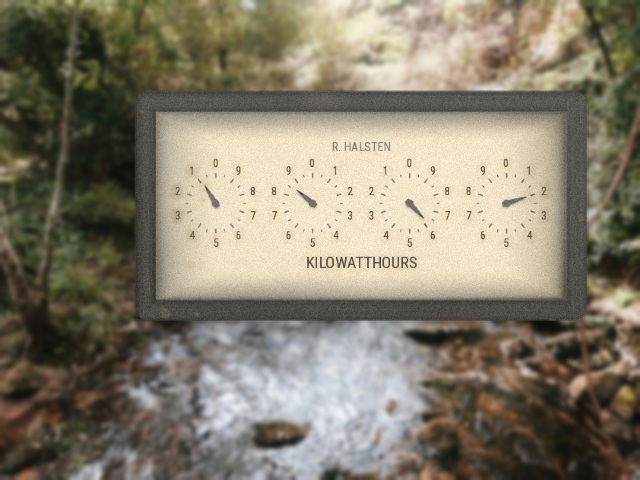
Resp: {"value": 862, "unit": "kWh"}
